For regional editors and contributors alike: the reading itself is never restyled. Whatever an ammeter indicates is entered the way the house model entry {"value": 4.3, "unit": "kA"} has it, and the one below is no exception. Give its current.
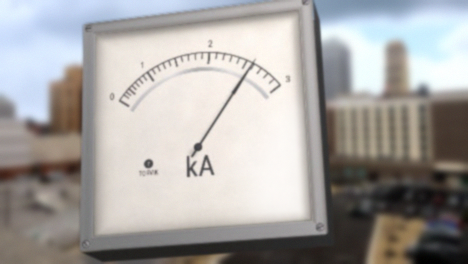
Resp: {"value": 2.6, "unit": "kA"}
